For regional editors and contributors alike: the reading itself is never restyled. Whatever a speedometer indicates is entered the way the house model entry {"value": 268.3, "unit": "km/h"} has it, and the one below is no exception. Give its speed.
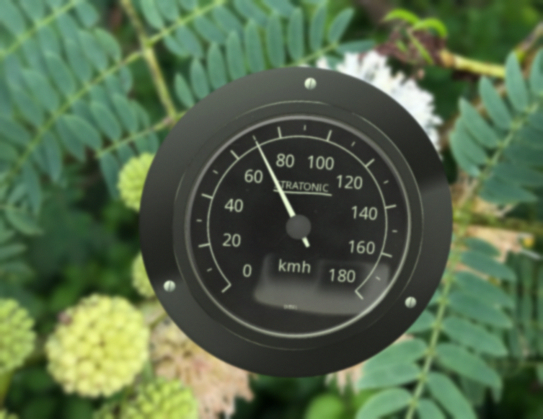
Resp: {"value": 70, "unit": "km/h"}
